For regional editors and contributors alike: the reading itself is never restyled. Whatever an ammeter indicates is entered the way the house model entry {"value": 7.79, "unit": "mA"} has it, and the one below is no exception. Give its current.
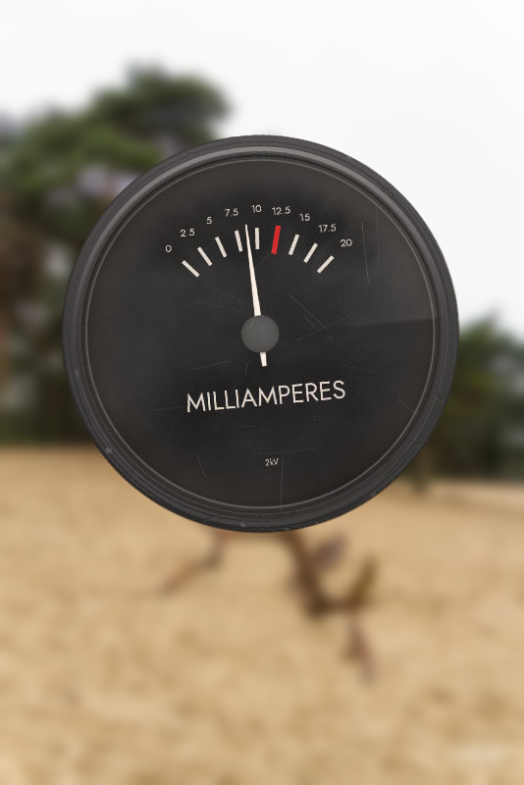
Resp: {"value": 8.75, "unit": "mA"}
